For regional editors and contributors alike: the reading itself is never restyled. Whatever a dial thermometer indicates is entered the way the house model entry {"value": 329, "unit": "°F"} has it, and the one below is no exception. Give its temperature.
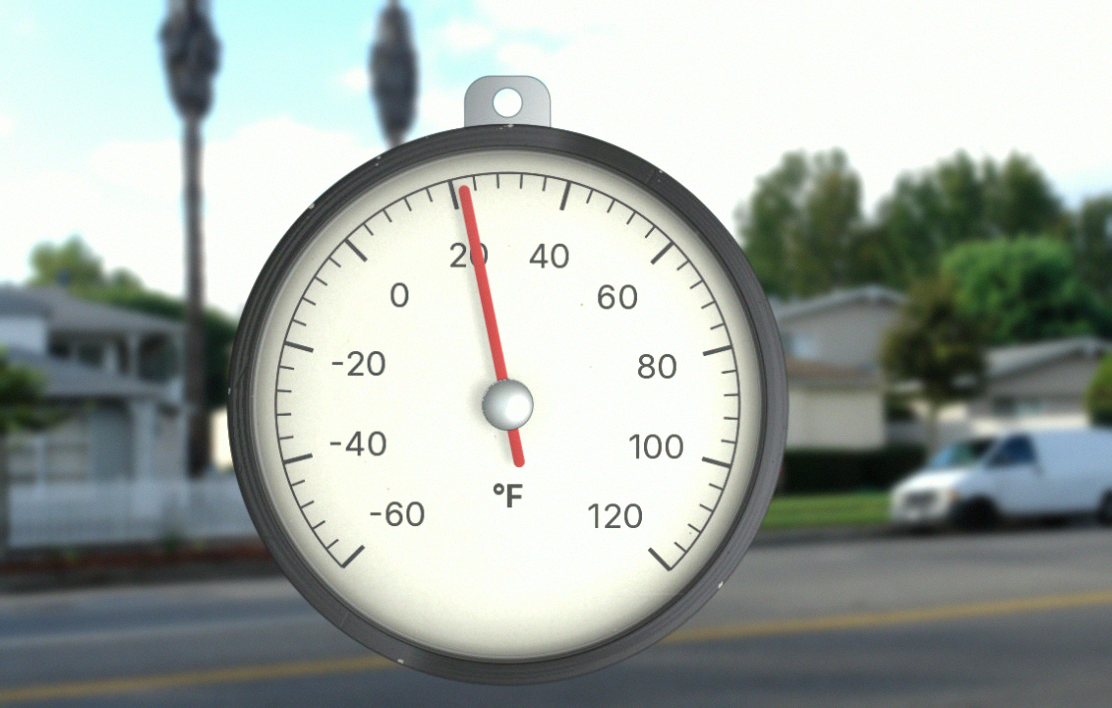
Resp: {"value": 22, "unit": "°F"}
